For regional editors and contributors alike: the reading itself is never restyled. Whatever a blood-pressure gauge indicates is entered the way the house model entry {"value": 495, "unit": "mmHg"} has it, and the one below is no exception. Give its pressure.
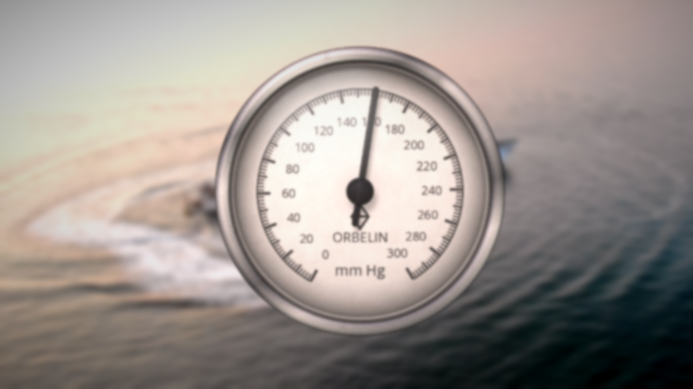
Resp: {"value": 160, "unit": "mmHg"}
